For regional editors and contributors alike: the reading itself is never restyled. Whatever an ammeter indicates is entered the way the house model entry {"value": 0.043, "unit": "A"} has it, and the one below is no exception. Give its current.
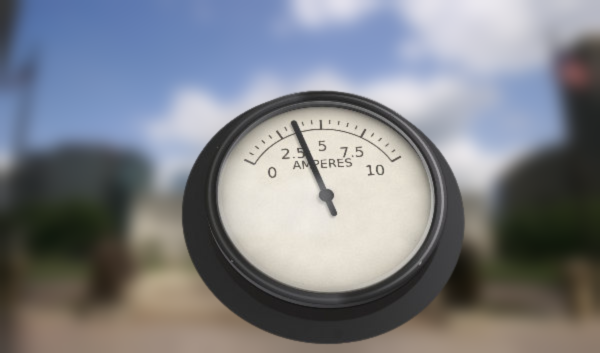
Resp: {"value": 3.5, "unit": "A"}
